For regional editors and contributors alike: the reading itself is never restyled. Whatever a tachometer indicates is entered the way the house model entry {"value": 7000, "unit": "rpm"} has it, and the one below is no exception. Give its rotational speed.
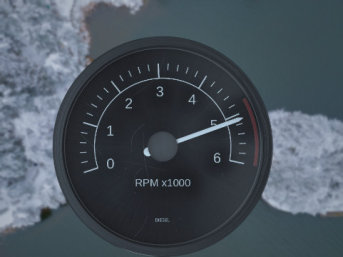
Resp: {"value": 5100, "unit": "rpm"}
